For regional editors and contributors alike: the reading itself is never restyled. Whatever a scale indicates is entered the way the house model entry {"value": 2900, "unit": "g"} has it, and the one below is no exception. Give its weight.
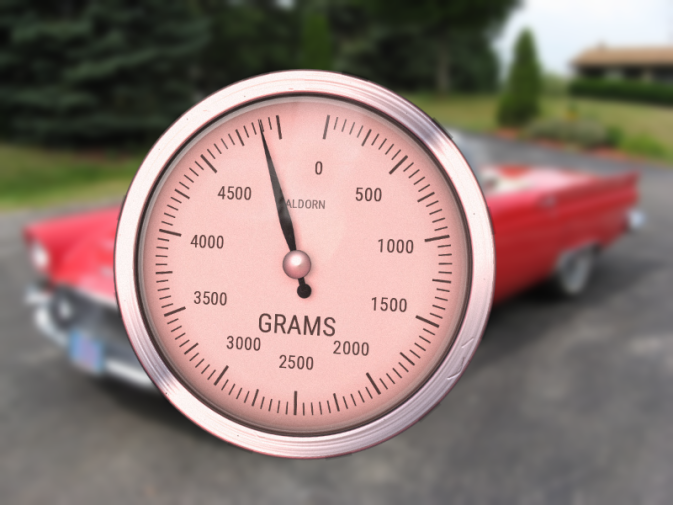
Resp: {"value": 4900, "unit": "g"}
